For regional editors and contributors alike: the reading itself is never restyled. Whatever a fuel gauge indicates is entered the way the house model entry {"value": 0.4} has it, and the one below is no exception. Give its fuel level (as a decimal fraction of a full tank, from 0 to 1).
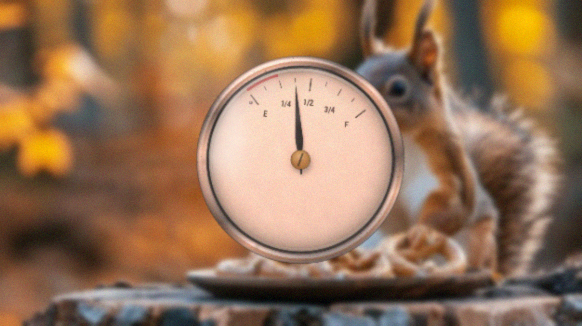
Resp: {"value": 0.375}
